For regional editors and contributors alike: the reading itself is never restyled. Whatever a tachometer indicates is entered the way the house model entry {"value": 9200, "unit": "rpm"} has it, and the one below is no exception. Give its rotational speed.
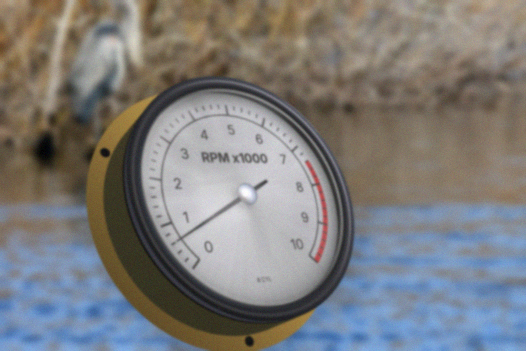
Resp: {"value": 600, "unit": "rpm"}
